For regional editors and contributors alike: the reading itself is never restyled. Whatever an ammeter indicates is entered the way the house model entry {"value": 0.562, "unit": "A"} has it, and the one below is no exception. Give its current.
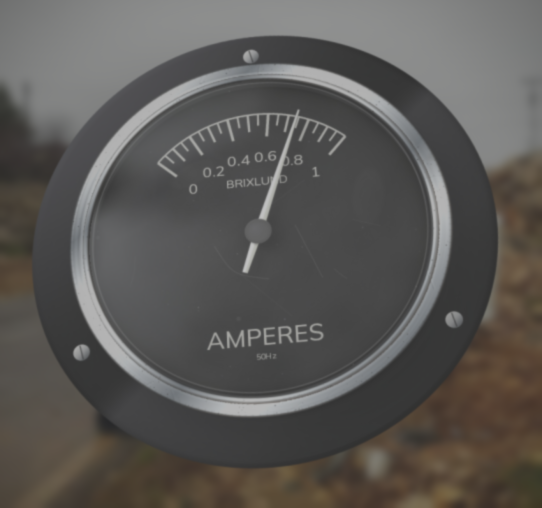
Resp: {"value": 0.75, "unit": "A"}
